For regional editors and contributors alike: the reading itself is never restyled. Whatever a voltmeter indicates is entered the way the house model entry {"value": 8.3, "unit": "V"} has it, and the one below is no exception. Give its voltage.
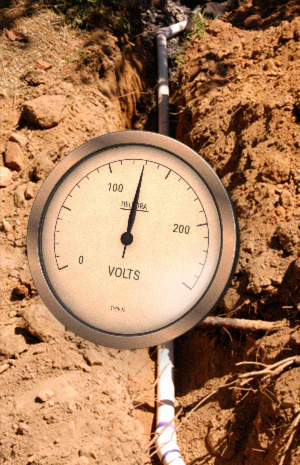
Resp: {"value": 130, "unit": "V"}
